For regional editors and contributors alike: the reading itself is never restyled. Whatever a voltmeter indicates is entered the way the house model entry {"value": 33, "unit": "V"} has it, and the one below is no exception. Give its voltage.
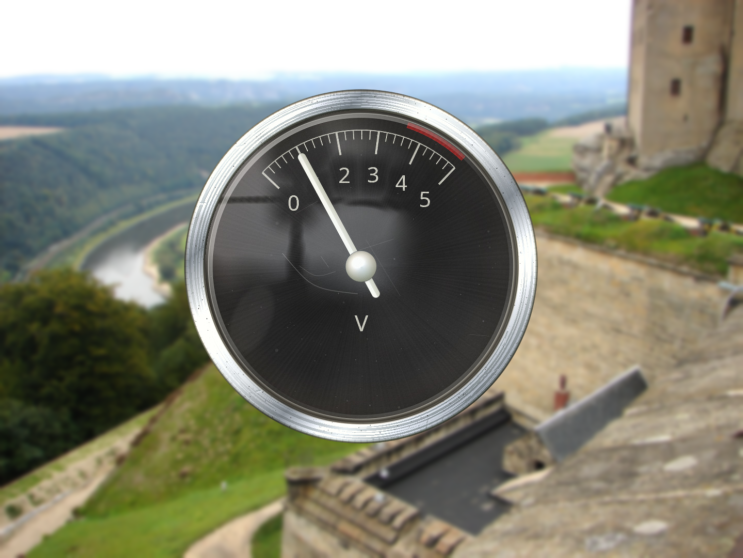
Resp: {"value": 1, "unit": "V"}
